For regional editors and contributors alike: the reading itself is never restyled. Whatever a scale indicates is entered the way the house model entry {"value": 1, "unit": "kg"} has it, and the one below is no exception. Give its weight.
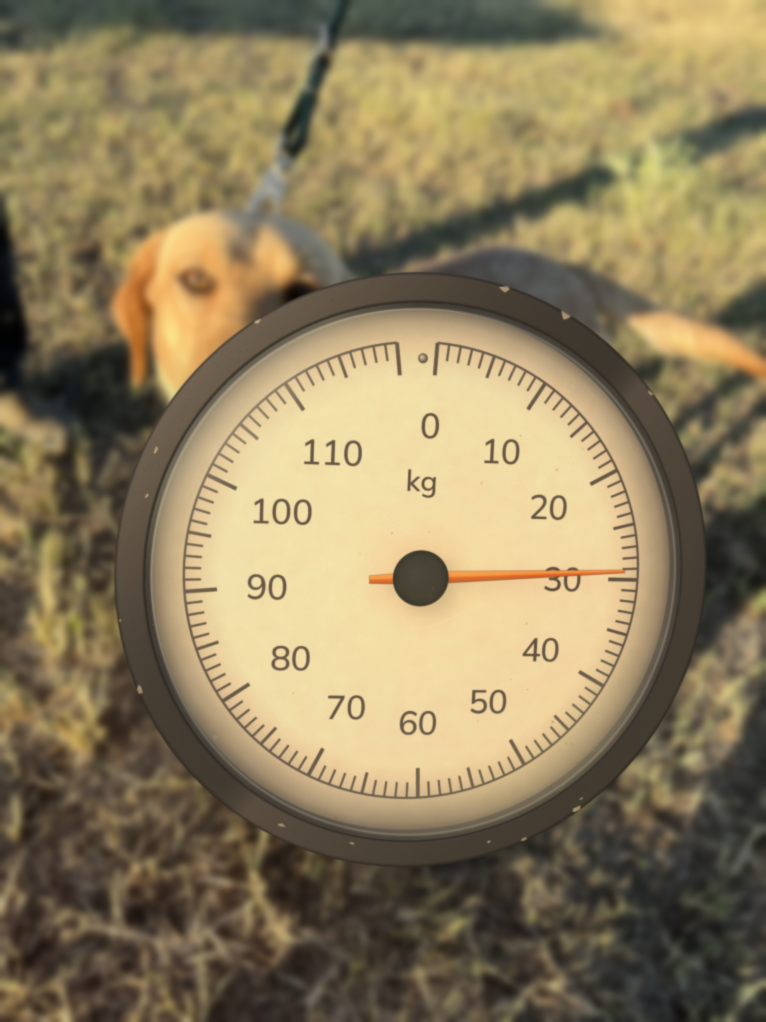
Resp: {"value": 29, "unit": "kg"}
